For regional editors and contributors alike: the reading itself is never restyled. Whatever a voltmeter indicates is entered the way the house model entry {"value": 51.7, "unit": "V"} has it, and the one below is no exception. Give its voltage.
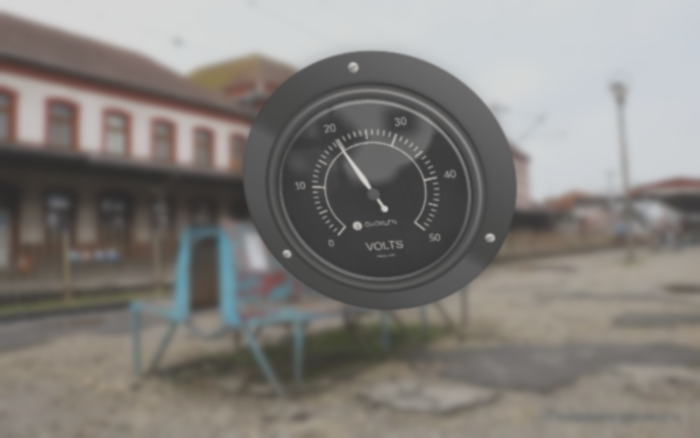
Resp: {"value": 20, "unit": "V"}
